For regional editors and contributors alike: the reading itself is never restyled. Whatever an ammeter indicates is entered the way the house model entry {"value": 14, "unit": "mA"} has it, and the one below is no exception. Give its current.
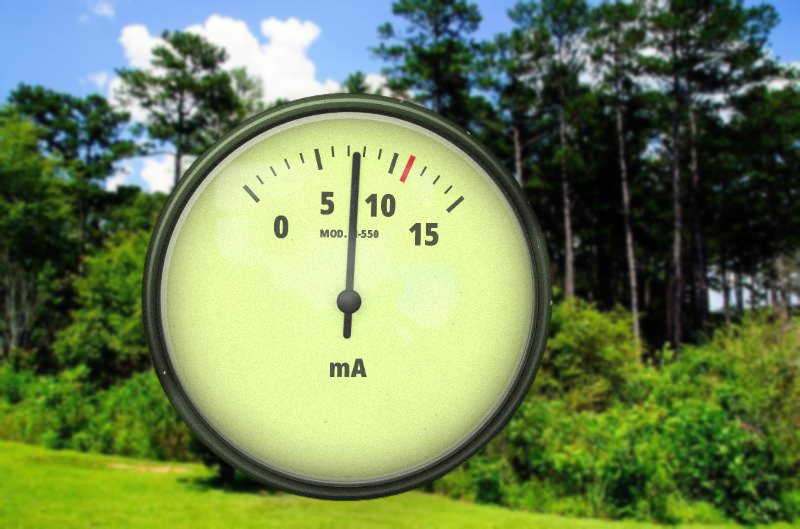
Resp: {"value": 7.5, "unit": "mA"}
